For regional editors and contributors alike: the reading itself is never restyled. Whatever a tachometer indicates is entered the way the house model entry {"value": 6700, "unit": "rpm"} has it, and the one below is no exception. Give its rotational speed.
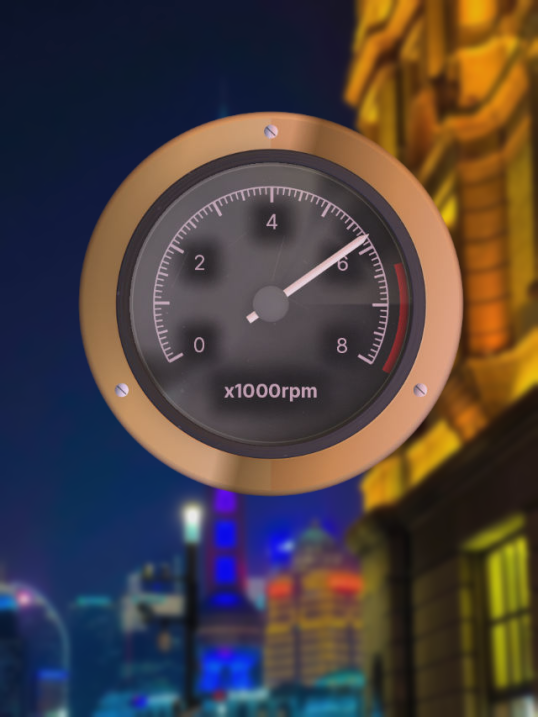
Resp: {"value": 5800, "unit": "rpm"}
